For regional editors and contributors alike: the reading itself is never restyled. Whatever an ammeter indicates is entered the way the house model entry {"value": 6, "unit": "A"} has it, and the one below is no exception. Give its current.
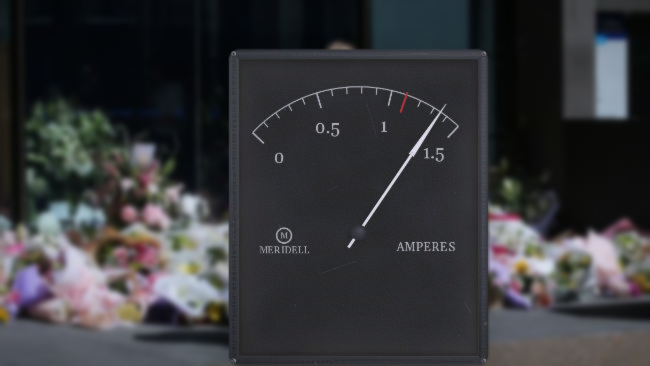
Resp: {"value": 1.35, "unit": "A"}
